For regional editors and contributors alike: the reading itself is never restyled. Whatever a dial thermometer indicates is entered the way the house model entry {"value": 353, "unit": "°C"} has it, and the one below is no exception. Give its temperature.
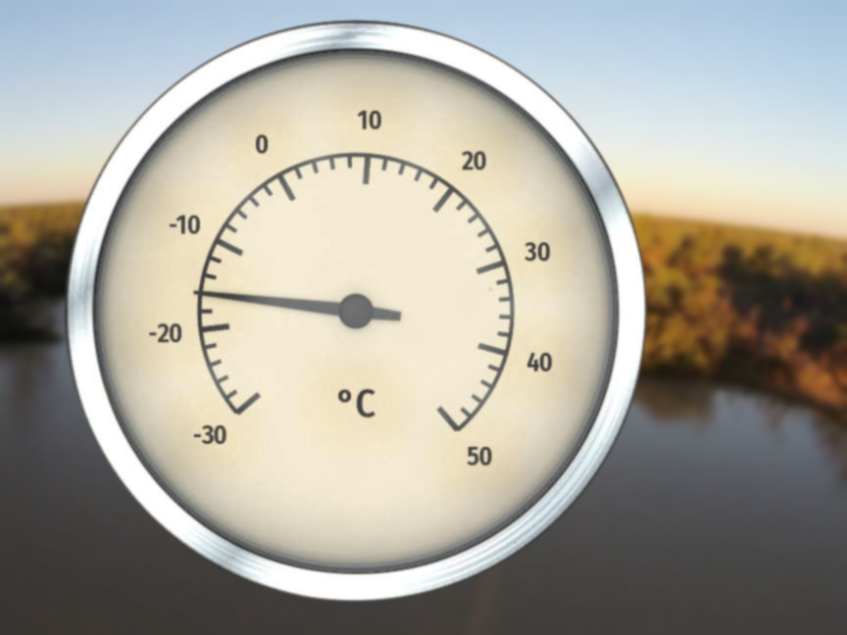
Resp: {"value": -16, "unit": "°C"}
